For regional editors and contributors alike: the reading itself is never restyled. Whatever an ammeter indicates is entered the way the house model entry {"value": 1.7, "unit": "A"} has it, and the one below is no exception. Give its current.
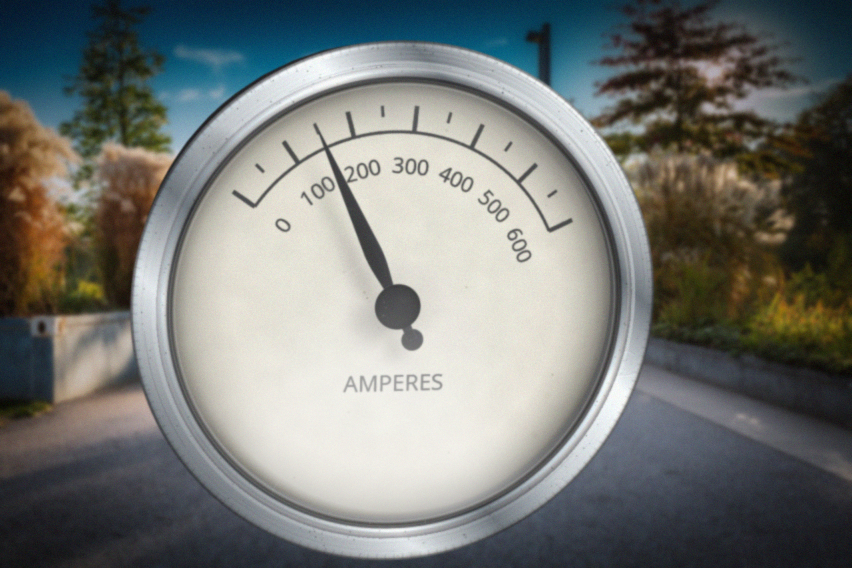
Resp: {"value": 150, "unit": "A"}
